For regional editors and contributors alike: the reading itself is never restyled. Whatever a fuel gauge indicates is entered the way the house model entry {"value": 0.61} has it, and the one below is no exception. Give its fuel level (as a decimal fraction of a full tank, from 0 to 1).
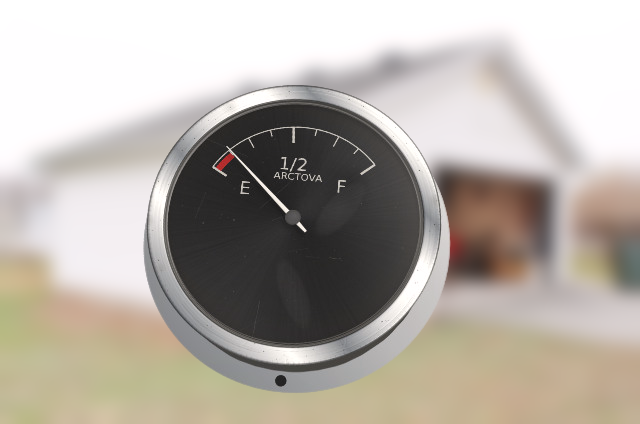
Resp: {"value": 0.125}
